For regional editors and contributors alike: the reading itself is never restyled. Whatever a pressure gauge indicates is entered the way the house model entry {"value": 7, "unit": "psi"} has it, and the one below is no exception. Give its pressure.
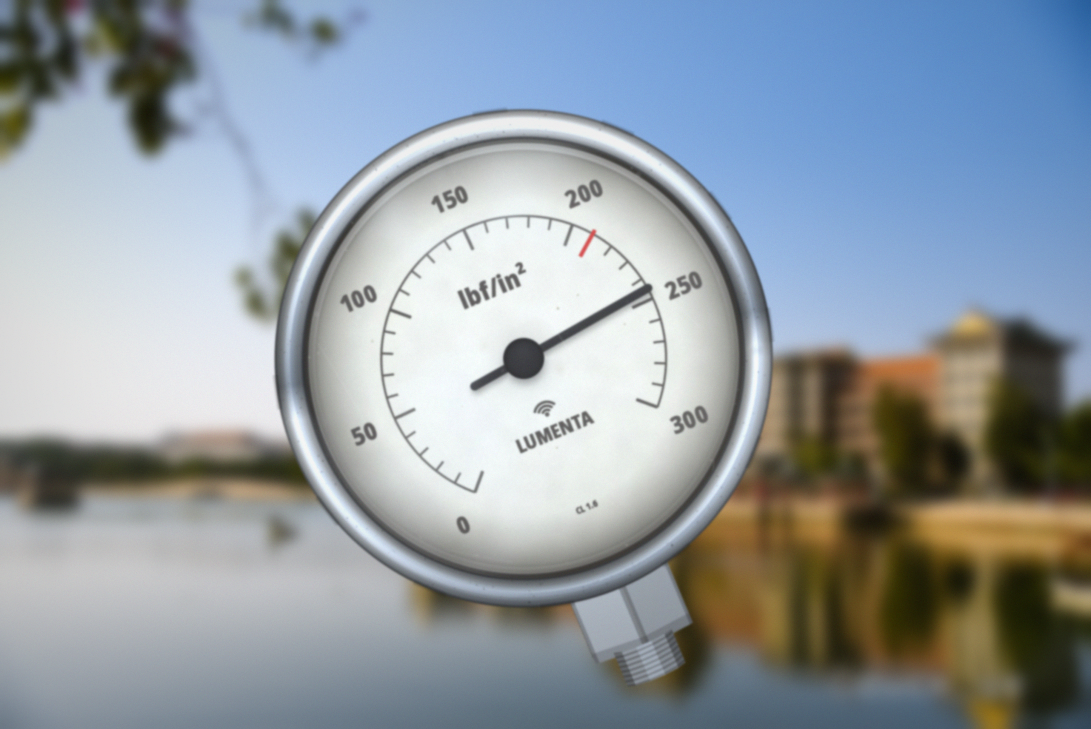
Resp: {"value": 245, "unit": "psi"}
